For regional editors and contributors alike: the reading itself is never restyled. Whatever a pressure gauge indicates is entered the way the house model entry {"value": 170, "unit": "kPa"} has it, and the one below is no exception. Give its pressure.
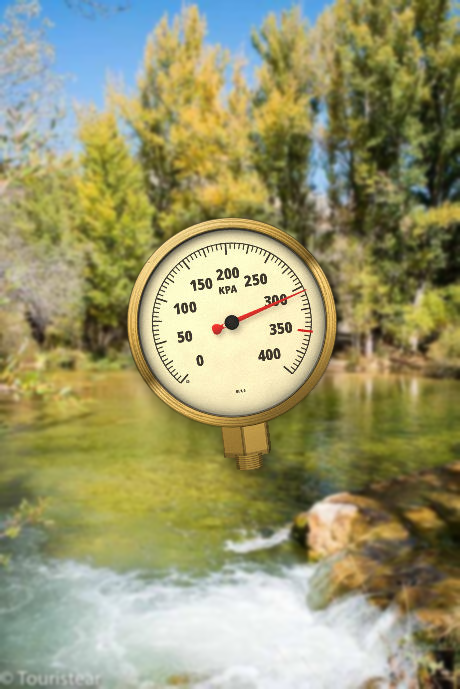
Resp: {"value": 305, "unit": "kPa"}
